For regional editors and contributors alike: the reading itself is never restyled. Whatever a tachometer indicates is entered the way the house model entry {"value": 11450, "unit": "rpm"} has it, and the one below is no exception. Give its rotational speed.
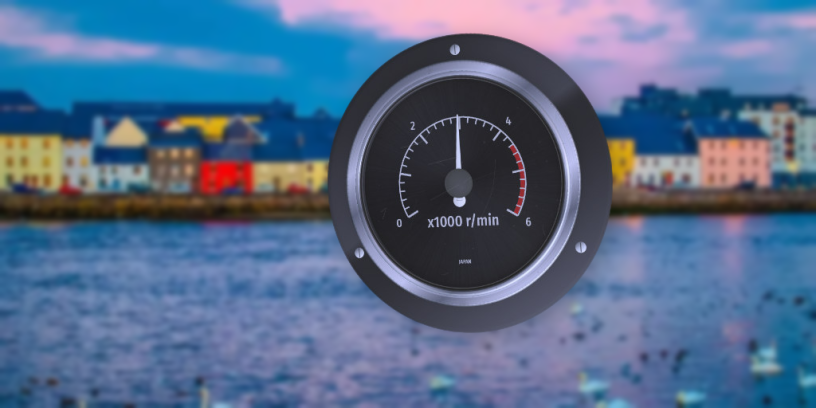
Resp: {"value": 3000, "unit": "rpm"}
